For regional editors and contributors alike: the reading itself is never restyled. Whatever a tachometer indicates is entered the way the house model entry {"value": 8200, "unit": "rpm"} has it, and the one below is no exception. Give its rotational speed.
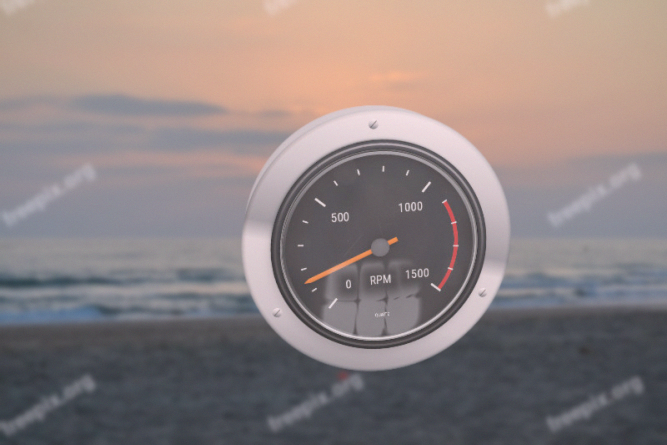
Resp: {"value": 150, "unit": "rpm"}
